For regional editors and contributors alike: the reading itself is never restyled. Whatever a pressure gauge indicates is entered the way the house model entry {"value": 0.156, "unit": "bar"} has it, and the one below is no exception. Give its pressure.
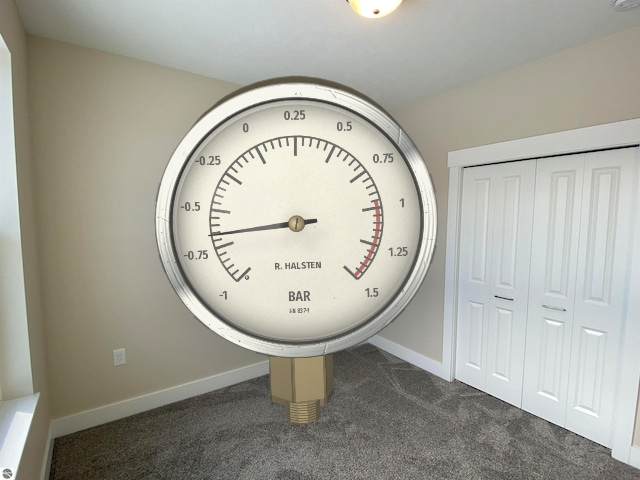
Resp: {"value": -0.65, "unit": "bar"}
